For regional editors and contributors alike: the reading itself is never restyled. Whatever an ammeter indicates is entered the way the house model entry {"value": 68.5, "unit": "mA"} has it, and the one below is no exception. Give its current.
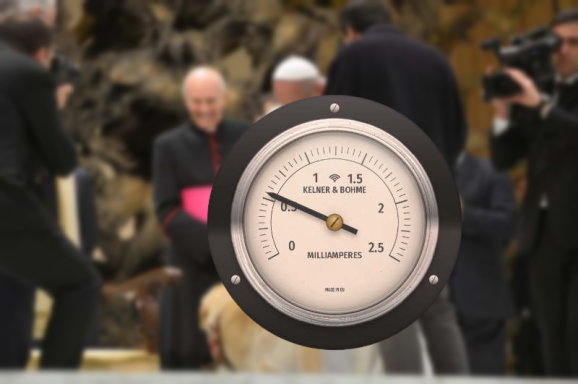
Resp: {"value": 0.55, "unit": "mA"}
